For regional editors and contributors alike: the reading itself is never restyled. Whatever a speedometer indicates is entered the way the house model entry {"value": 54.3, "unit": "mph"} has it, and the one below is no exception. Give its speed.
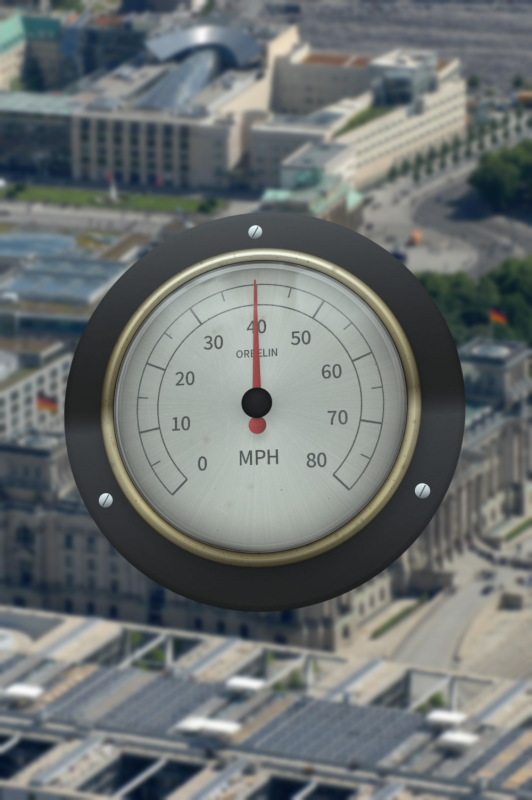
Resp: {"value": 40, "unit": "mph"}
